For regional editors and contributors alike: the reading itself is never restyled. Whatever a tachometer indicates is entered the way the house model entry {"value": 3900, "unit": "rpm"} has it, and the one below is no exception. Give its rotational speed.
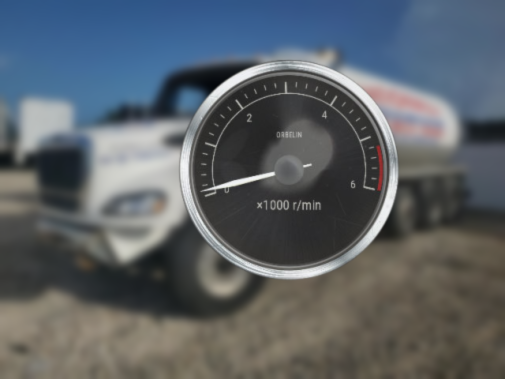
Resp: {"value": 100, "unit": "rpm"}
